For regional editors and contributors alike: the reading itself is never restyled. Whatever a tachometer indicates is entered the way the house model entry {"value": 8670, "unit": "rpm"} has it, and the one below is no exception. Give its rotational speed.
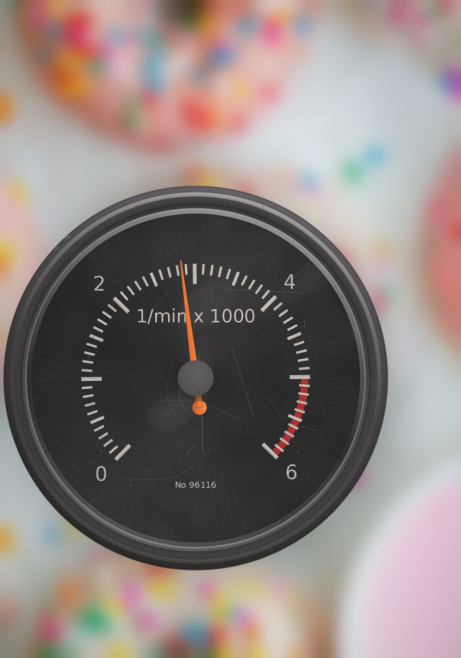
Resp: {"value": 2850, "unit": "rpm"}
